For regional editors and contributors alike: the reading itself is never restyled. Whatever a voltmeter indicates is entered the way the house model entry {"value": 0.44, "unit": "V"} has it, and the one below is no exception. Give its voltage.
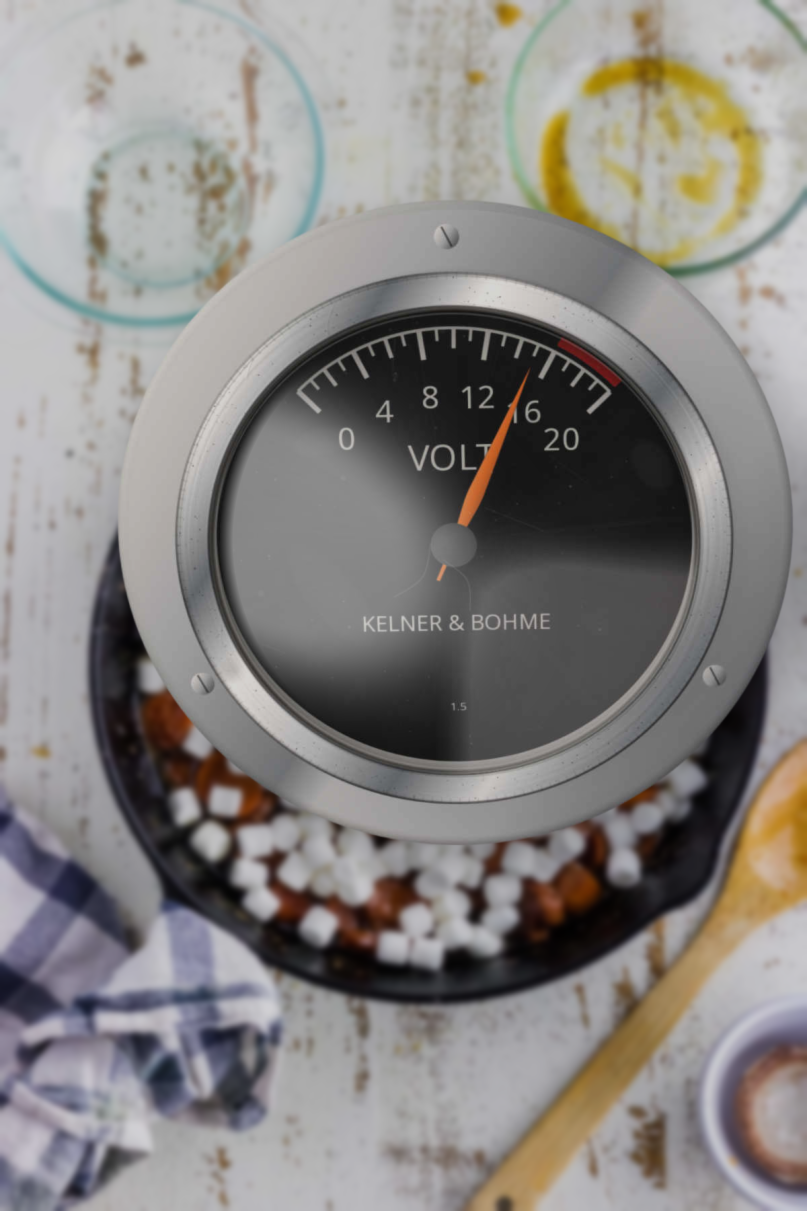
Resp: {"value": 15, "unit": "V"}
